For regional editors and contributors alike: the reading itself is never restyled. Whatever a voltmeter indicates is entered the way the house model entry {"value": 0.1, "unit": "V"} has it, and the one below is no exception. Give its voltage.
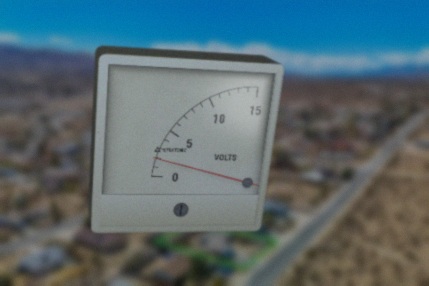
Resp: {"value": 2, "unit": "V"}
